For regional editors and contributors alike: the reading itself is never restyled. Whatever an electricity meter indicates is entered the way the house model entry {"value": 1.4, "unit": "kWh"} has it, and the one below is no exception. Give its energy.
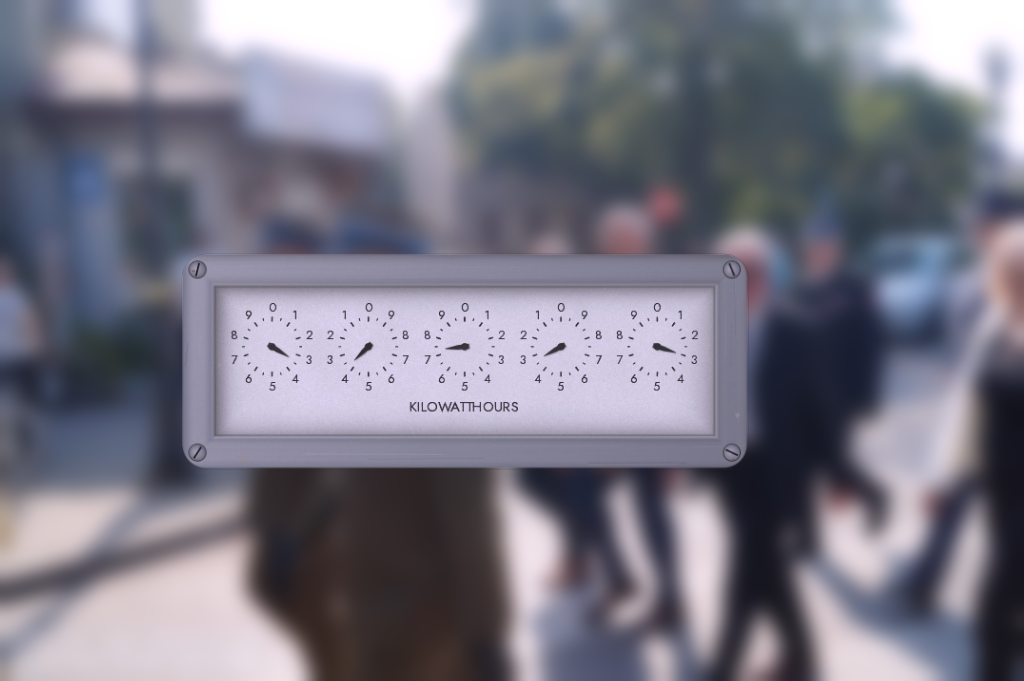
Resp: {"value": 33733, "unit": "kWh"}
